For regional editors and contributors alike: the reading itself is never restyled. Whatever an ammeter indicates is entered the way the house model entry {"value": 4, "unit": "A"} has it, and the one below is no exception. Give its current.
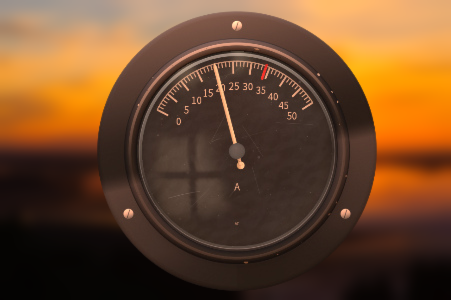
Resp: {"value": 20, "unit": "A"}
